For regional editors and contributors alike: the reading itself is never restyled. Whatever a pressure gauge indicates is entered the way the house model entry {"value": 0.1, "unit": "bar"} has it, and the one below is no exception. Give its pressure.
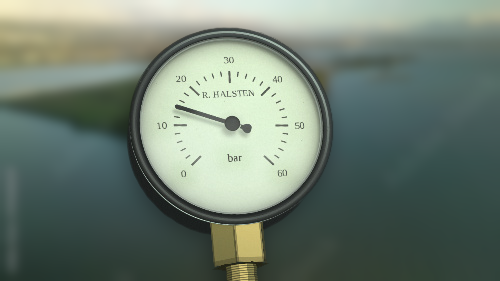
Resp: {"value": 14, "unit": "bar"}
